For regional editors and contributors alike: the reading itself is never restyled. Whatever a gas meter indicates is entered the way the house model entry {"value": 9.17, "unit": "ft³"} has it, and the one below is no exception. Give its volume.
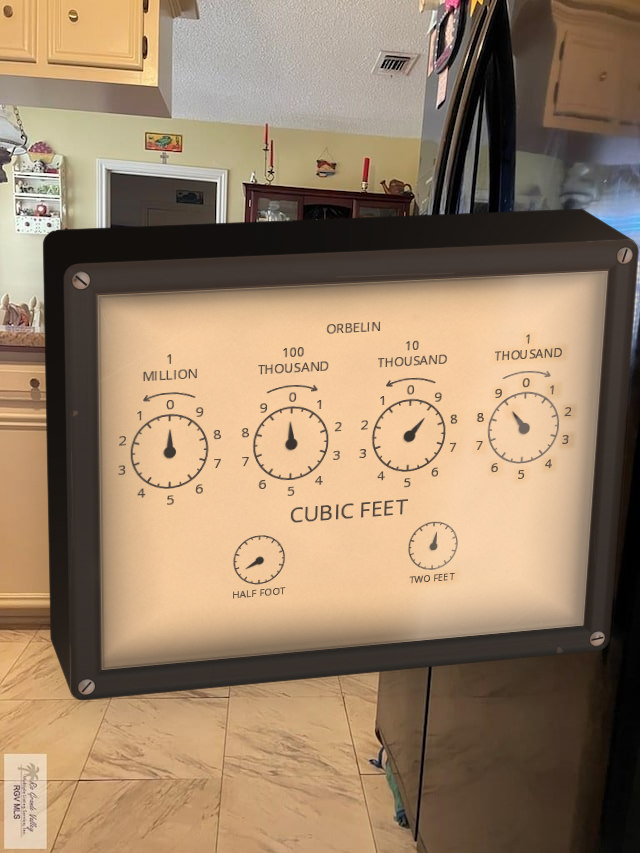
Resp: {"value": 998900, "unit": "ft³"}
